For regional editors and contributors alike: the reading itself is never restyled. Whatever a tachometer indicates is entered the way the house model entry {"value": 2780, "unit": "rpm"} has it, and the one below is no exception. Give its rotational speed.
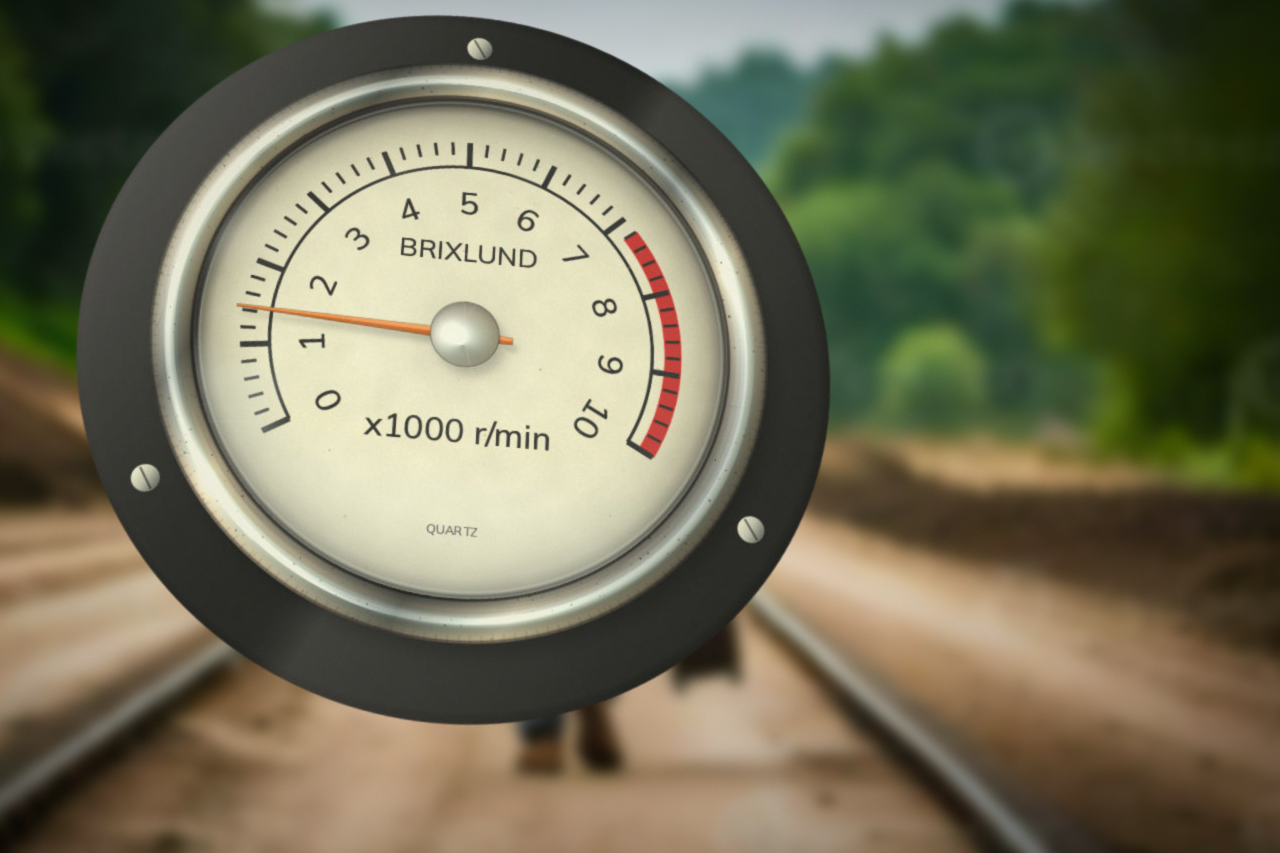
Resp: {"value": 1400, "unit": "rpm"}
